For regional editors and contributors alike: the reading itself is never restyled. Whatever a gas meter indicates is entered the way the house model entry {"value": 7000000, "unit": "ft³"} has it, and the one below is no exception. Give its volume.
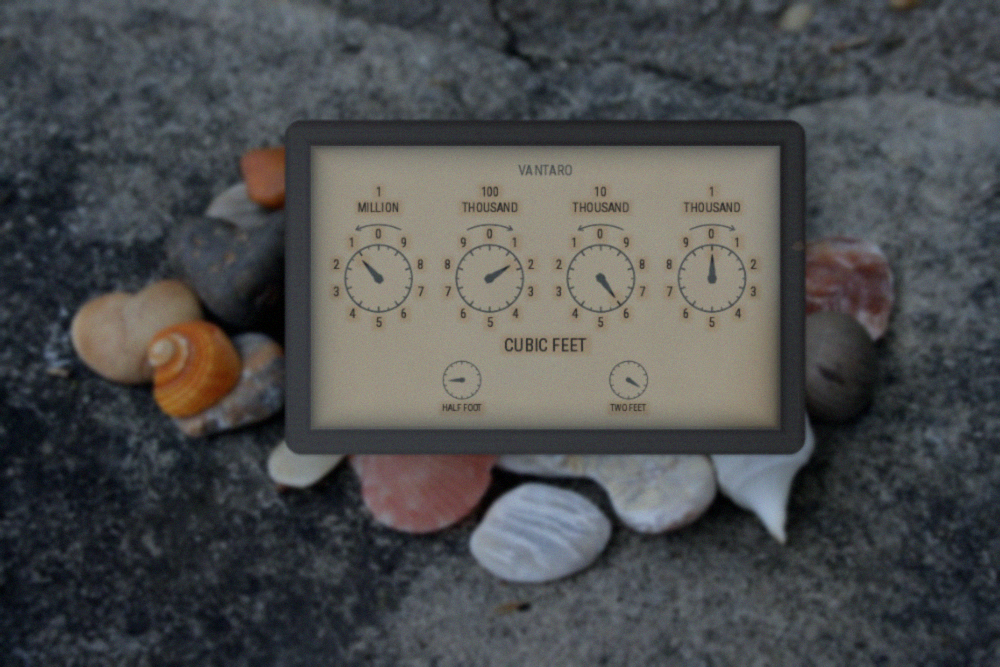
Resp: {"value": 116000, "unit": "ft³"}
